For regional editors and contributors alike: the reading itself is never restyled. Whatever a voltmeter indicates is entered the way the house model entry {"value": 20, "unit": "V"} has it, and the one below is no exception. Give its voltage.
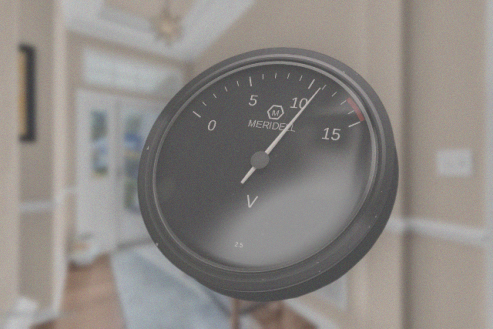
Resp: {"value": 11, "unit": "V"}
